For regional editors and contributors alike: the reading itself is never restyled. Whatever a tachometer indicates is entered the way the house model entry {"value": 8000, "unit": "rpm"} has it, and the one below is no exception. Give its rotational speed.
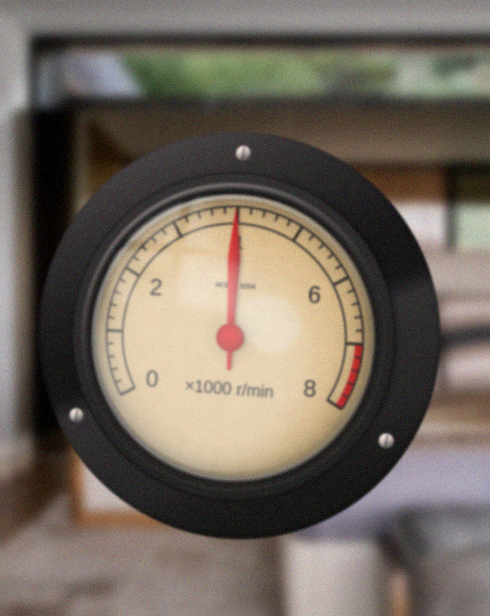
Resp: {"value": 4000, "unit": "rpm"}
